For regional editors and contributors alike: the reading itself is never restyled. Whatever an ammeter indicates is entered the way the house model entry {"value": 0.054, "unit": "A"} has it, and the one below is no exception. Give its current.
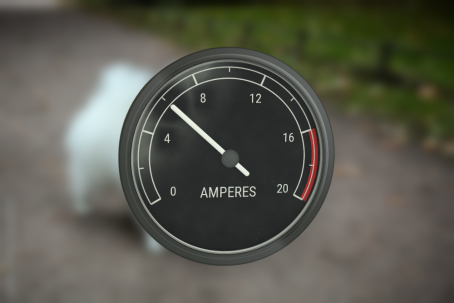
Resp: {"value": 6, "unit": "A"}
